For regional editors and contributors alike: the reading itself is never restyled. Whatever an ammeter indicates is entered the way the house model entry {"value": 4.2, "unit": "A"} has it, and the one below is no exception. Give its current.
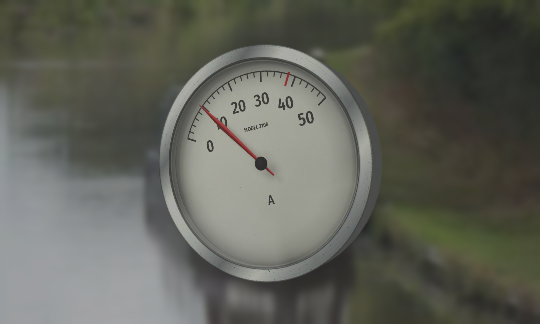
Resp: {"value": 10, "unit": "A"}
